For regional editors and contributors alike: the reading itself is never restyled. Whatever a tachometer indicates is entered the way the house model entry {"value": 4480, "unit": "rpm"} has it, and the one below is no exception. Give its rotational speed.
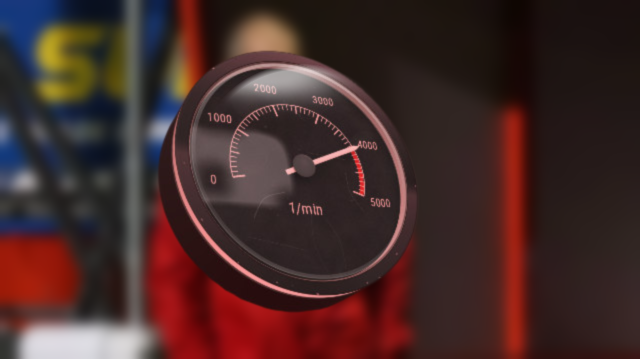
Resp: {"value": 4000, "unit": "rpm"}
